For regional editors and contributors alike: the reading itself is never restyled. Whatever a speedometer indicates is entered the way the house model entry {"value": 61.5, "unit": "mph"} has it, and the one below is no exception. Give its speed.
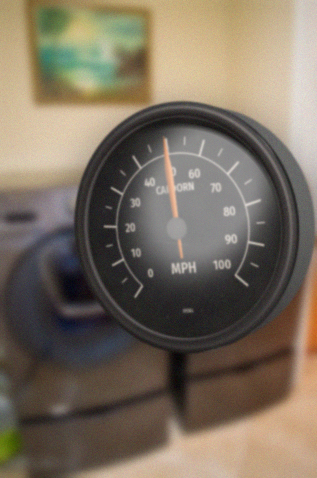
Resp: {"value": 50, "unit": "mph"}
